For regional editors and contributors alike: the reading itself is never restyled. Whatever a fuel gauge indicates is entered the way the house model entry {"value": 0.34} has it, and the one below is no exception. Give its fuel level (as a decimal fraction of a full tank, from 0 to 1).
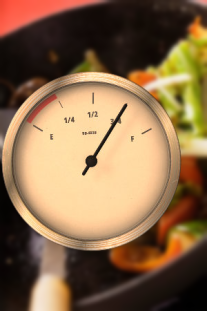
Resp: {"value": 0.75}
